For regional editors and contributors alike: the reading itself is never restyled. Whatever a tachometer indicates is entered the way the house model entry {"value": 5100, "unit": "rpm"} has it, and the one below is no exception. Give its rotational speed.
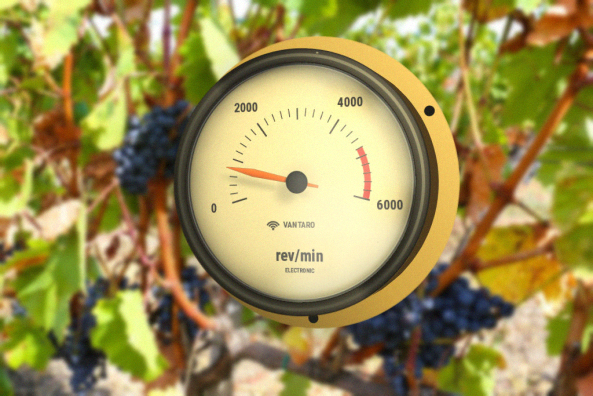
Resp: {"value": 800, "unit": "rpm"}
